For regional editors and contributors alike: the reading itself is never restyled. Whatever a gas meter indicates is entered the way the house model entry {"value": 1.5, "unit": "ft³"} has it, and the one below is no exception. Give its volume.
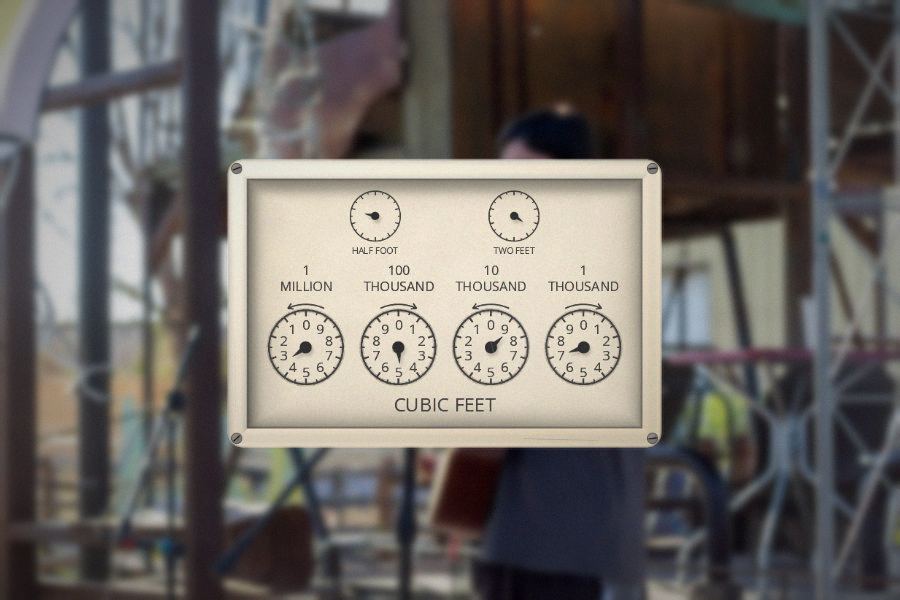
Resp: {"value": 348700, "unit": "ft³"}
